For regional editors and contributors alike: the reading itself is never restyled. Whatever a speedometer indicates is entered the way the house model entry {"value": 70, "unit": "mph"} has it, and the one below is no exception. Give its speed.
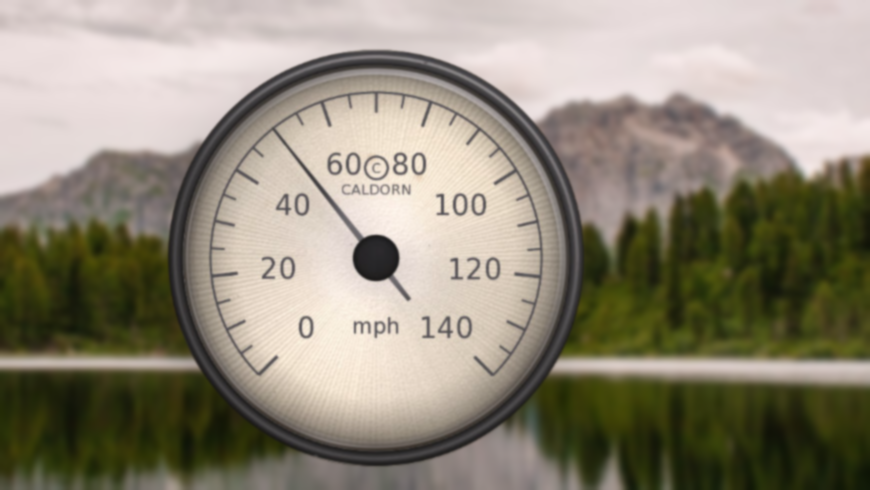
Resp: {"value": 50, "unit": "mph"}
